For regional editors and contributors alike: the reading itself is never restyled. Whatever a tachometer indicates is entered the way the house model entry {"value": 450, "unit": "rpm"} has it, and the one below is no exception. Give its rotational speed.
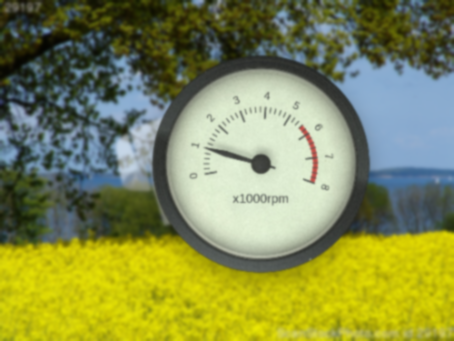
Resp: {"value": 1000, "unit": "rpm"}
